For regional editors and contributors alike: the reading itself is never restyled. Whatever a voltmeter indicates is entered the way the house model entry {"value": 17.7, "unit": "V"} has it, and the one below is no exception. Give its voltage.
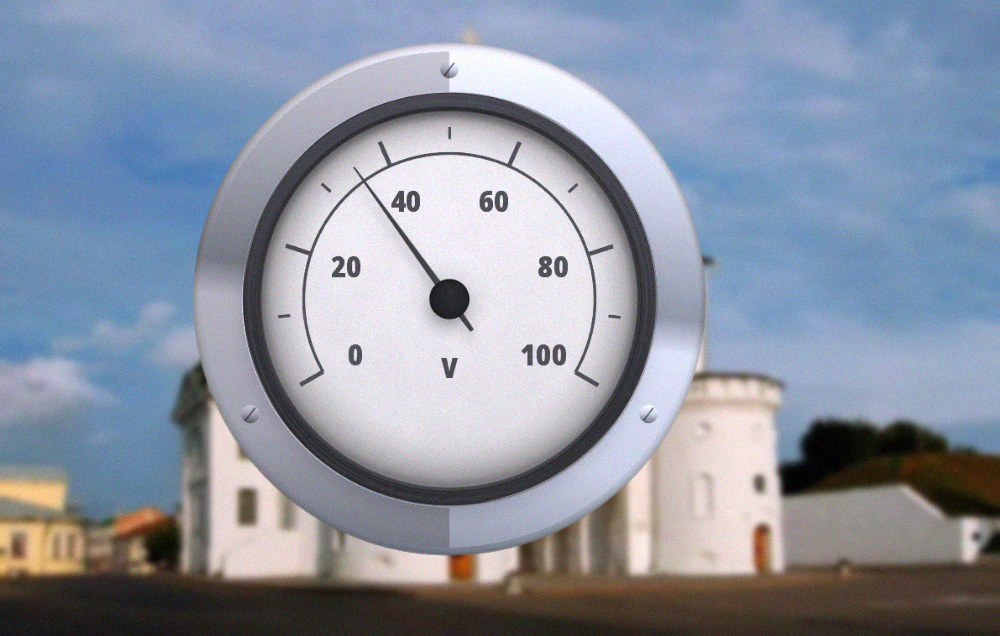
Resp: {"value": 35, "unit": "V"}
